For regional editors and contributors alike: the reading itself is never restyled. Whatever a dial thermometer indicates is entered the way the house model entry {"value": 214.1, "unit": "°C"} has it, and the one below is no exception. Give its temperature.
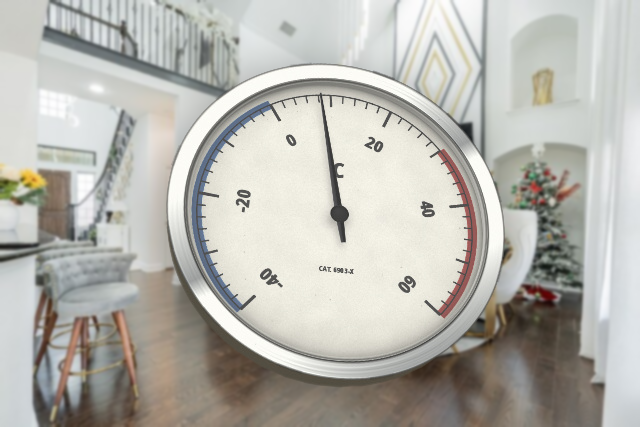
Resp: {"value": 8, "unit": "°C"}
